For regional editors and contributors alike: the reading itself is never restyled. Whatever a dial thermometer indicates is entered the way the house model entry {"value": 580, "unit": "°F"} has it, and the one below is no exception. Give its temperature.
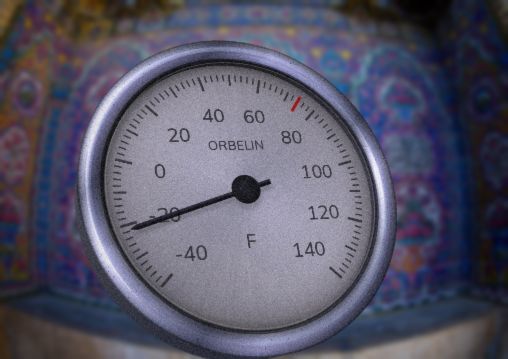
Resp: {"value": -22, "unit": "°F"}
